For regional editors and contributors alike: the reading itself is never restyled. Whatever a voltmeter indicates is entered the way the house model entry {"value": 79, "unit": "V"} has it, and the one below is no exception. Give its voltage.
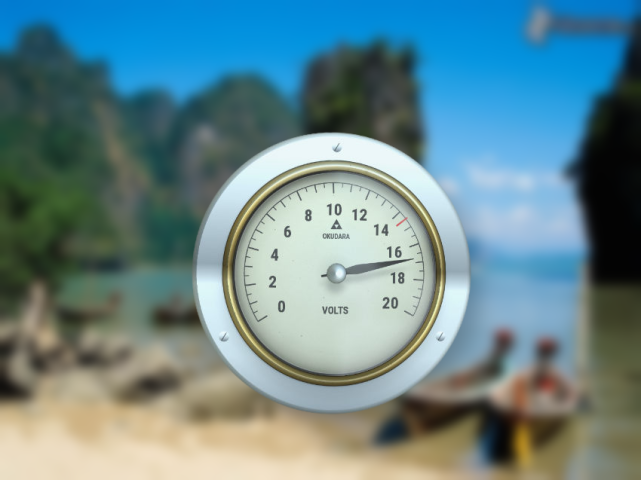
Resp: {"value": 16.75, "unit": "V"}
